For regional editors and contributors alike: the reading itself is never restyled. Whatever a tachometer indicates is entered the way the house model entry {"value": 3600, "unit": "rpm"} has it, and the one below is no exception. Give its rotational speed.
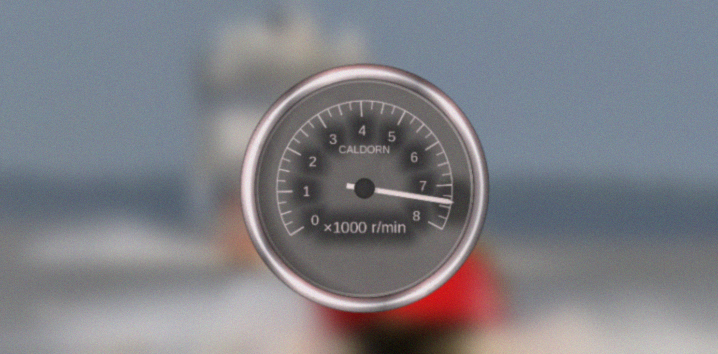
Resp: {"value": 7375, "unit": "rpm"}
